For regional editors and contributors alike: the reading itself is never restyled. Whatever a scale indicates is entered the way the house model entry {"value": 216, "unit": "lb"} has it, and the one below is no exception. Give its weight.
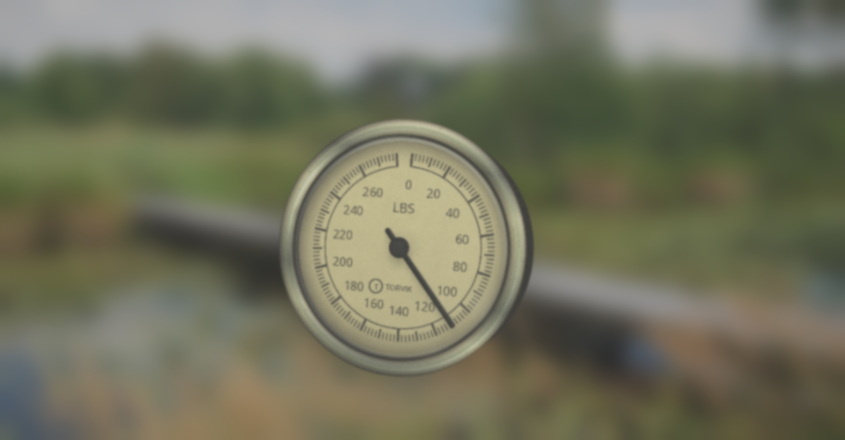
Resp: {"value": 110, "unit": "lb"}
